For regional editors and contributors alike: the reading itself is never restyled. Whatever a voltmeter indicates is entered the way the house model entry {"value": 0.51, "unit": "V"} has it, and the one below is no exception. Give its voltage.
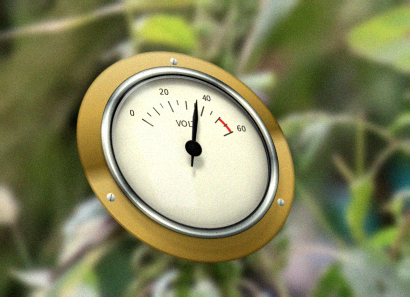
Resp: {"value": 35, "unit": "V"}
